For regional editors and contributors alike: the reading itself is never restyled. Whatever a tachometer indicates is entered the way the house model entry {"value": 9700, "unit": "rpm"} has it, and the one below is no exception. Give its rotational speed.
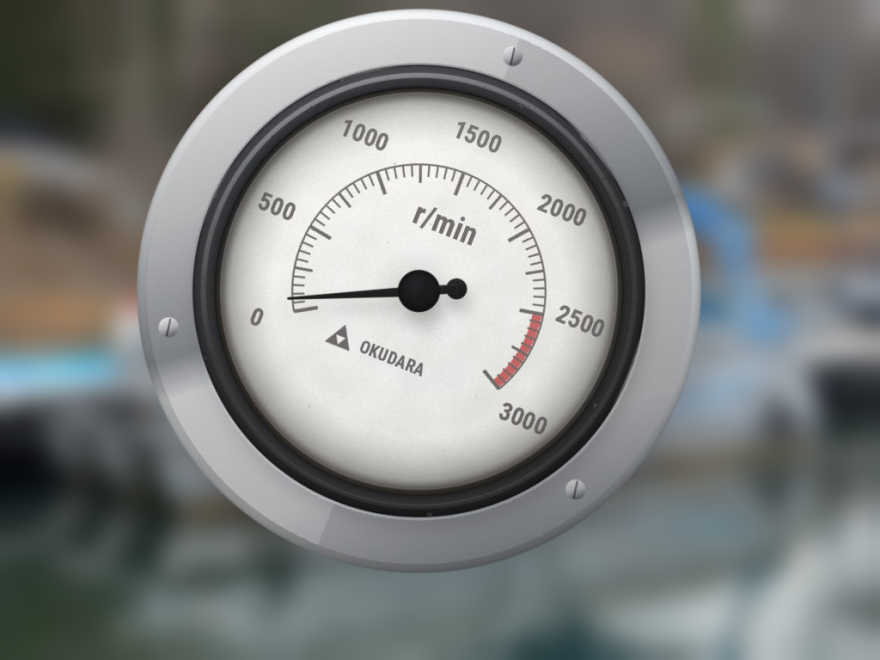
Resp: {"value": 75, "unit": "rpm"}
